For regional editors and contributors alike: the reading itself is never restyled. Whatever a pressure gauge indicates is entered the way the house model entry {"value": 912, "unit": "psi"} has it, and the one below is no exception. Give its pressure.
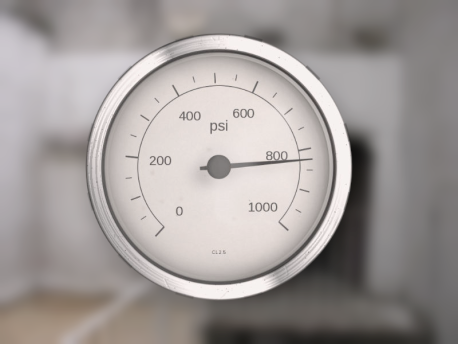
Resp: {"value": 825, "unit": "psi"}
